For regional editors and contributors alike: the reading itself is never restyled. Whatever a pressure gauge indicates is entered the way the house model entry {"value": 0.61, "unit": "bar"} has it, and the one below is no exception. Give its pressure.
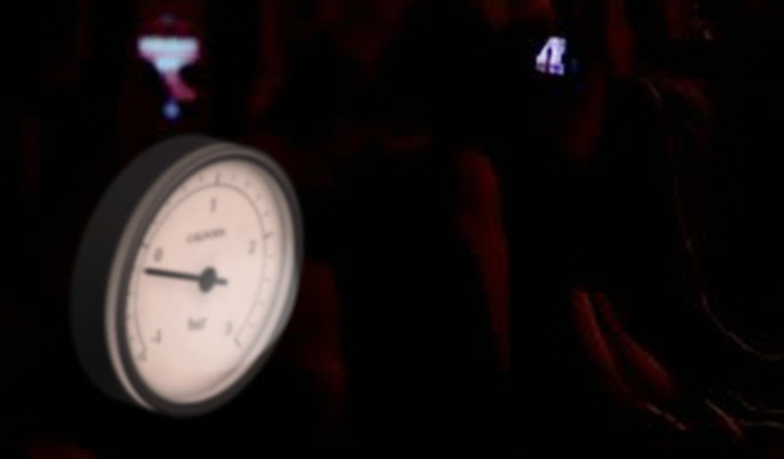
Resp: {"value": -0.2, "unit": "bar"}
